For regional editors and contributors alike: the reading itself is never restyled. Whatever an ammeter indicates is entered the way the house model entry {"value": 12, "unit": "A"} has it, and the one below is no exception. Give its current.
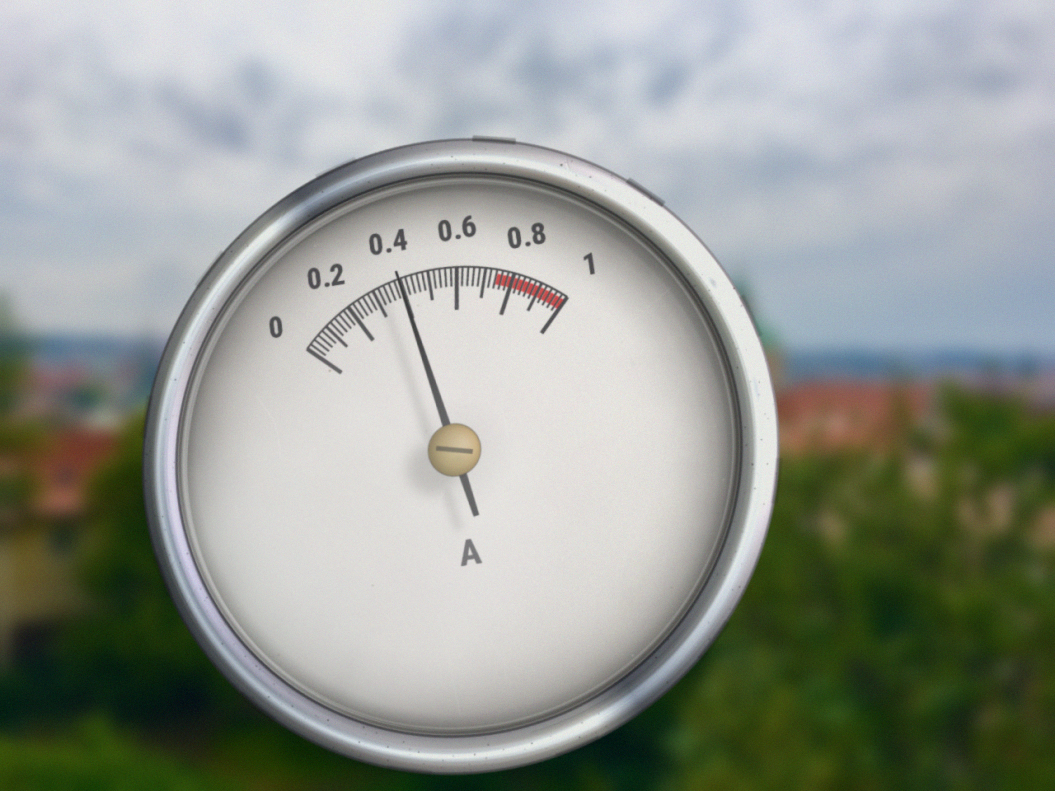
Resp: {"value": 0.4, "unit": "A"}
